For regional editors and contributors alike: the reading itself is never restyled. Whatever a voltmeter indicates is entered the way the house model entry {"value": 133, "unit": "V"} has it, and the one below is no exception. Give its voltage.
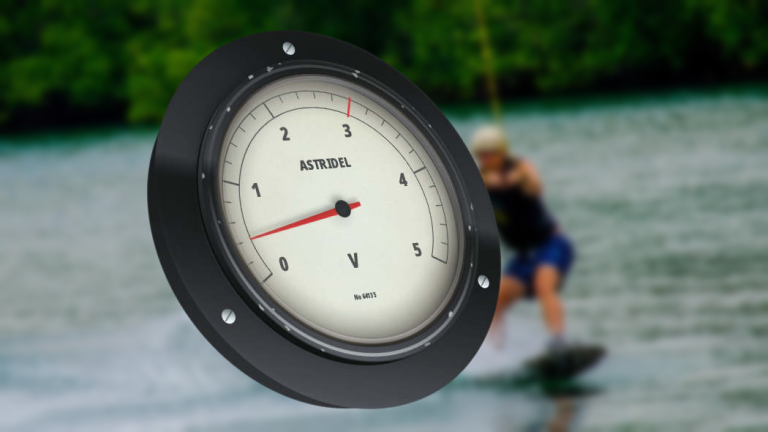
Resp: {"value": 0.4, "unit": "V"}
